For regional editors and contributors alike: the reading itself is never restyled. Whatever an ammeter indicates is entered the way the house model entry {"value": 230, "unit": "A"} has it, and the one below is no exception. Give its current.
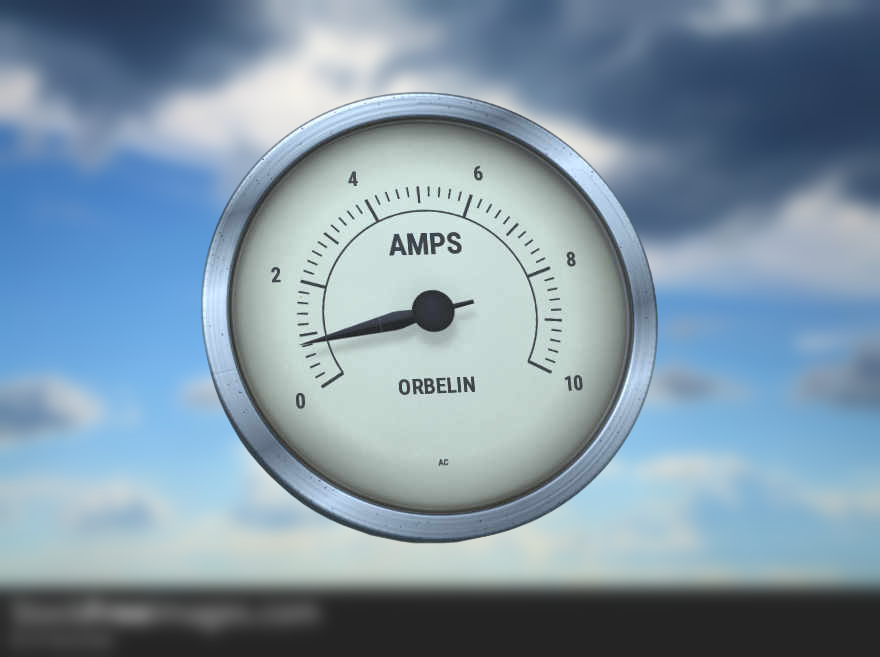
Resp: {"value": 0.8, "unit": "A"}
